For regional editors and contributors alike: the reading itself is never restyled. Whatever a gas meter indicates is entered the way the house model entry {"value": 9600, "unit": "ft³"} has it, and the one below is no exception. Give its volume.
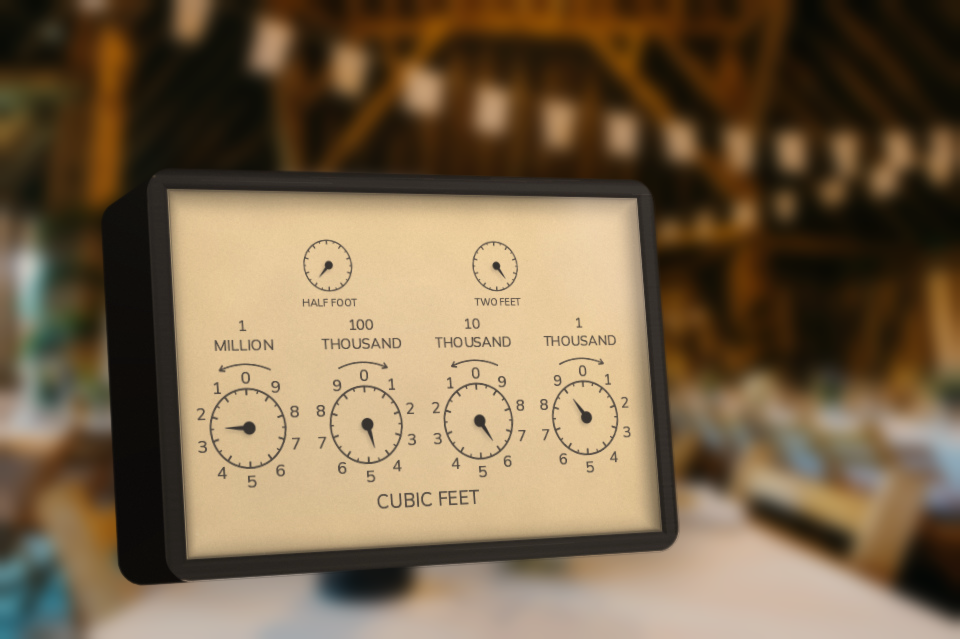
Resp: {"value": 245900, "unit": "ft³"}
